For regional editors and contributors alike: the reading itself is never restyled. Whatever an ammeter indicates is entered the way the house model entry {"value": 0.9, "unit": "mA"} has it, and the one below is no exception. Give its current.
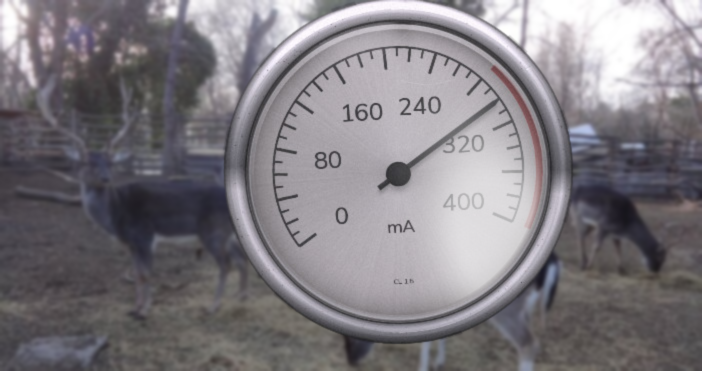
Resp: {"value": 300, "unit": "mA"}
